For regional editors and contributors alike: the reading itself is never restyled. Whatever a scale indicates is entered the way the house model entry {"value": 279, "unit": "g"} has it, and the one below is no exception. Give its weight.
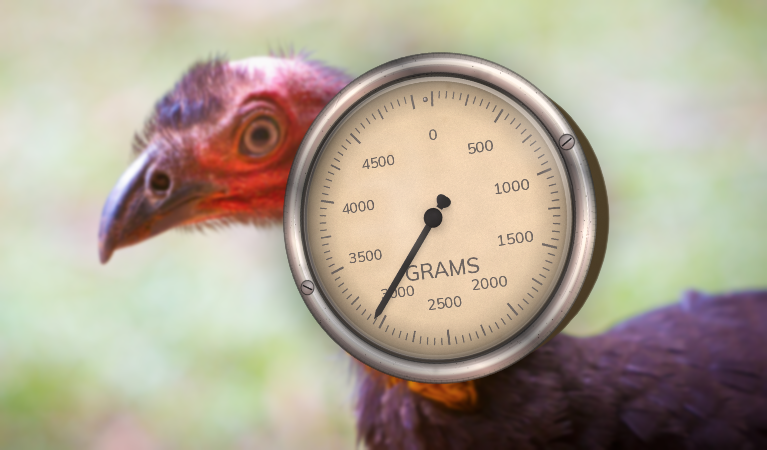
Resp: {"value": 3050, "unit": "g"}
